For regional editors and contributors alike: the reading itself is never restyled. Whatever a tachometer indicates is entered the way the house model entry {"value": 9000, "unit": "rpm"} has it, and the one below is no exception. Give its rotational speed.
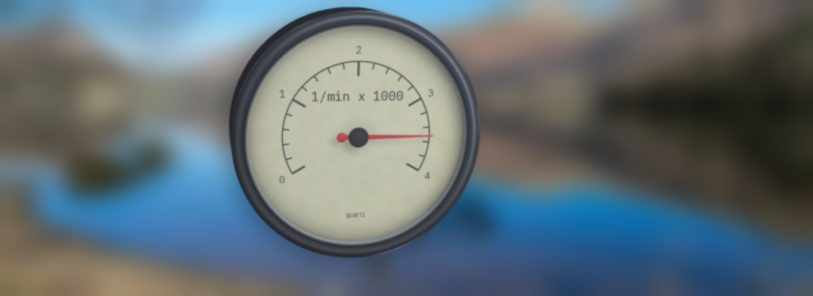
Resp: {"value": 3500, "unit": "rpm"}
